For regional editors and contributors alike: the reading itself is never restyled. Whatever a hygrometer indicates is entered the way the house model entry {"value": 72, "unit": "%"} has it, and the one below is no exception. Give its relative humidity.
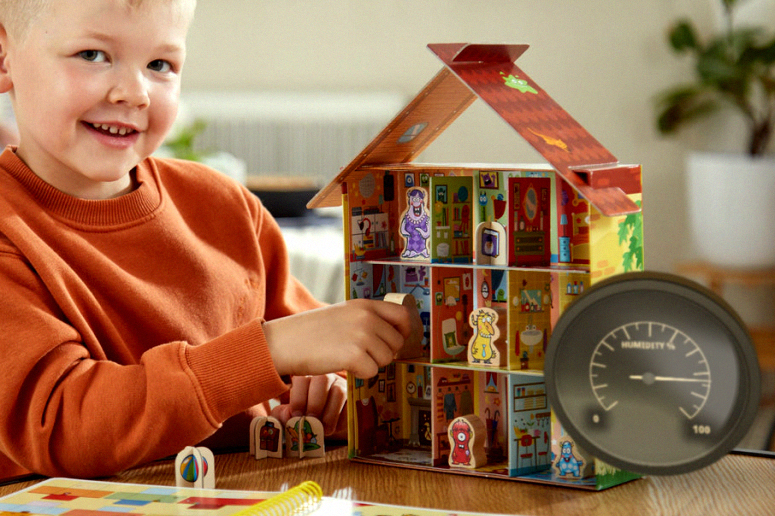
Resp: {"value": 82.5, "unit": "%"}
